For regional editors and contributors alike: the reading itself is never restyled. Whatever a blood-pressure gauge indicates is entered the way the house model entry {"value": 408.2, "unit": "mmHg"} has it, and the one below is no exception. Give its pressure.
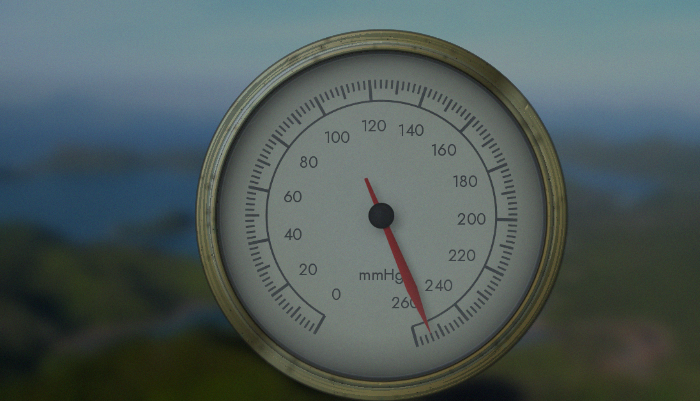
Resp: {"value": 254, "unit": "mmHg"}
